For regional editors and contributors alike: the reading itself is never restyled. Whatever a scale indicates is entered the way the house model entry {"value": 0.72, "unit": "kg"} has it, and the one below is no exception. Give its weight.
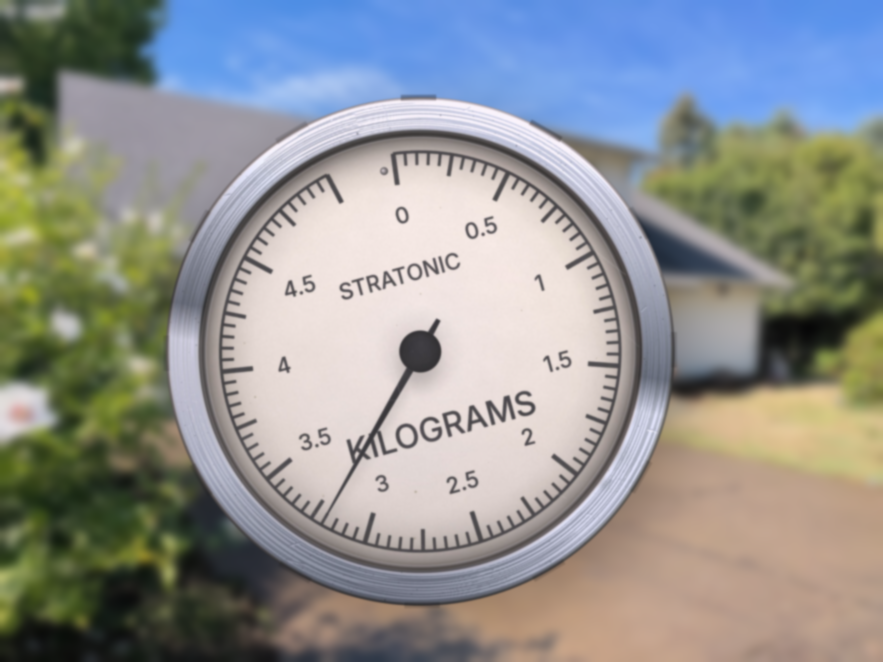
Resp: {"value": 3.2, "unit": "kg"}
